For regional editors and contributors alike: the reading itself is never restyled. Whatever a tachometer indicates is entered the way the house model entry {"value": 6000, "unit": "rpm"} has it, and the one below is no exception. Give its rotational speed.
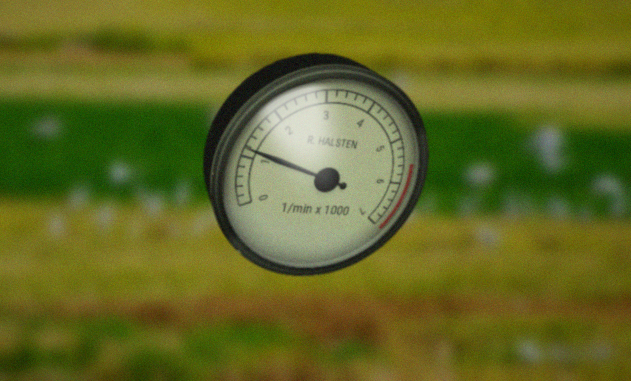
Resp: {"value": 1200, "unit": "rpm"}
